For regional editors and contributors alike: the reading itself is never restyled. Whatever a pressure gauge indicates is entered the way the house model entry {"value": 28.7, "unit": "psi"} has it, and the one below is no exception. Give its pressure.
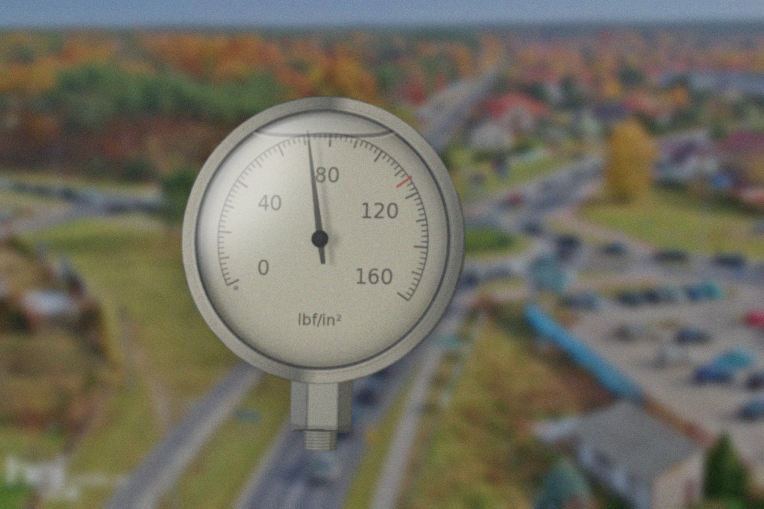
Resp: {"value": 72, "unit": "psi"}
